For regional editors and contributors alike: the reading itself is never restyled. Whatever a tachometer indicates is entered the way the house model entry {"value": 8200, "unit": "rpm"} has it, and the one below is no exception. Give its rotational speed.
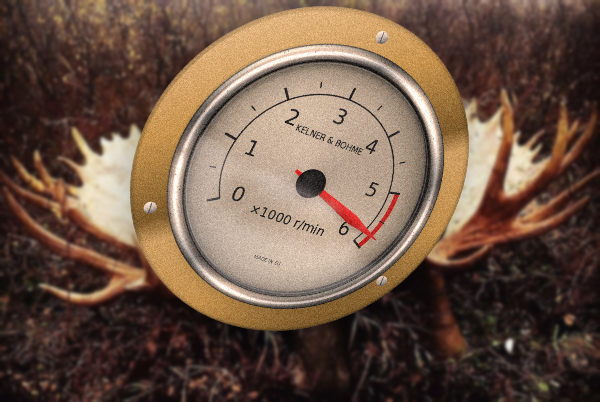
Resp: {"value": 5750, "unit": "rpm"}
